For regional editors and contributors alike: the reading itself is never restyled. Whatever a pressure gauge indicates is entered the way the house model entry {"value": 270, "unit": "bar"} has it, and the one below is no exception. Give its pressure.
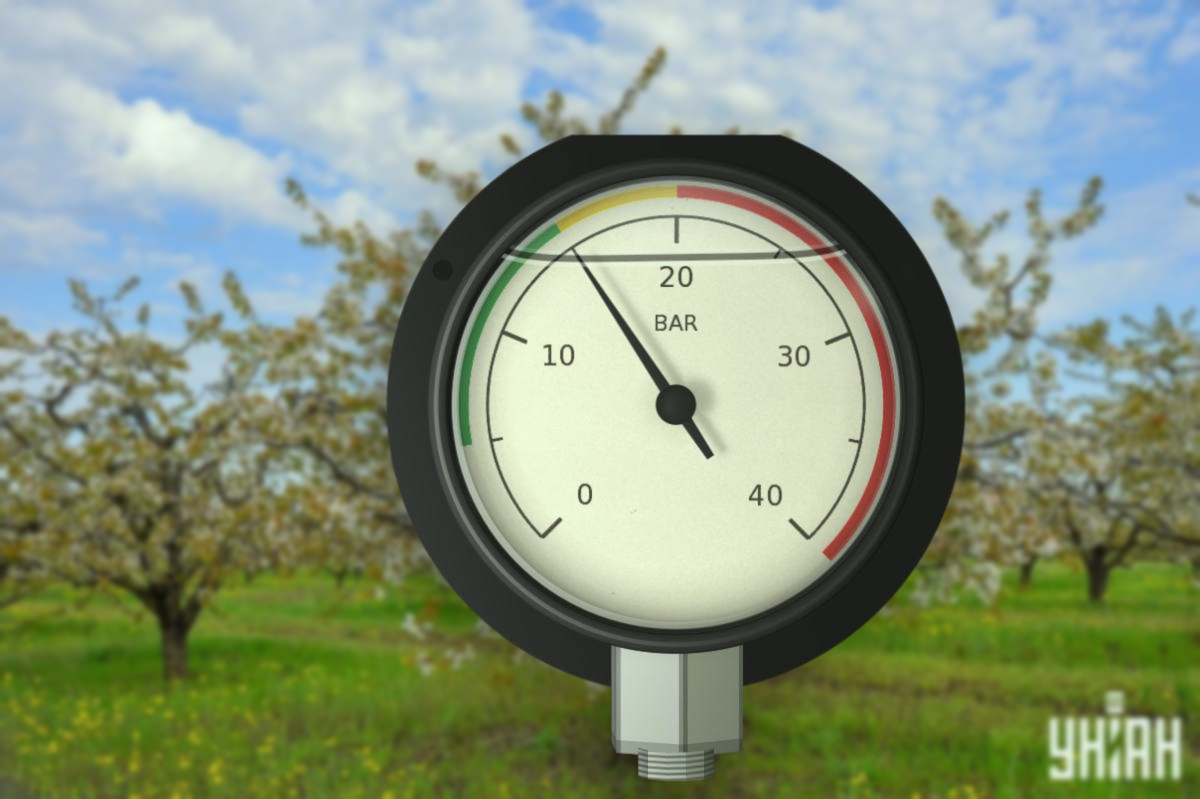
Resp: {"value": 15, "unit": "bar"}
